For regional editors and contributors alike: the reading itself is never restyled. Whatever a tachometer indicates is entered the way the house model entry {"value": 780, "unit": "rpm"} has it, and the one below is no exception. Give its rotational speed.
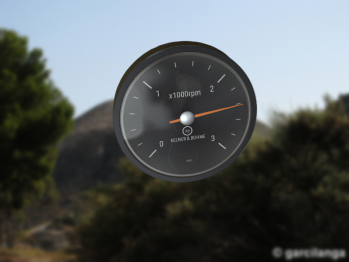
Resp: {"value": 2400, "unit": "rpm"}
